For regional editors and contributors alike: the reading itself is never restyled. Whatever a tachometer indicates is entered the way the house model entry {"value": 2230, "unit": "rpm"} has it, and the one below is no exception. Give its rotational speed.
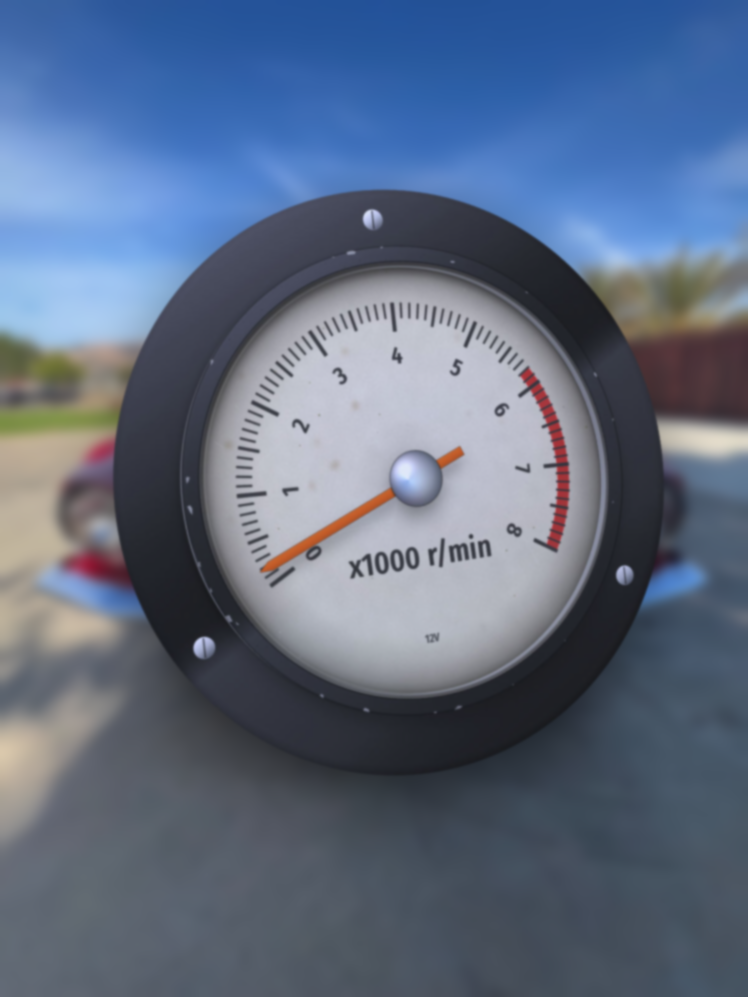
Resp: {"value": 200, "unit": "rpm"}
